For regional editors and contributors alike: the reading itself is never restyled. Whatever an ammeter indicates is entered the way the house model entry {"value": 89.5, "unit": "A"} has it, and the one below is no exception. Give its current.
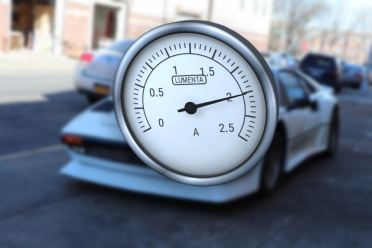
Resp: {"value": 2, "unit": "A"}
